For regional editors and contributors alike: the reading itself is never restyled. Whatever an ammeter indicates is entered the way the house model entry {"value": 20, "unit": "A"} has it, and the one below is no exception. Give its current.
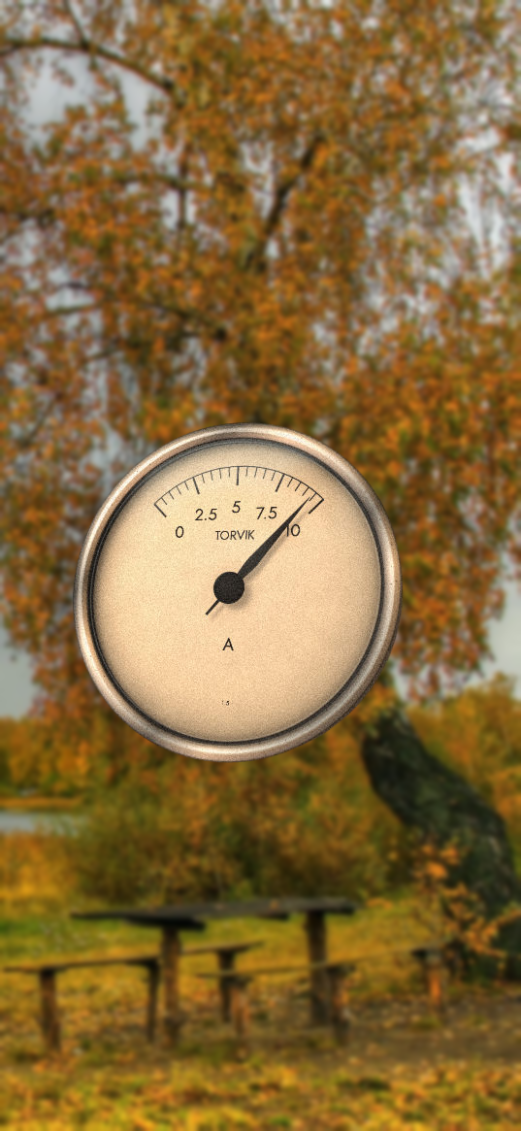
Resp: {"value": 9.5, "unit": "A"}
